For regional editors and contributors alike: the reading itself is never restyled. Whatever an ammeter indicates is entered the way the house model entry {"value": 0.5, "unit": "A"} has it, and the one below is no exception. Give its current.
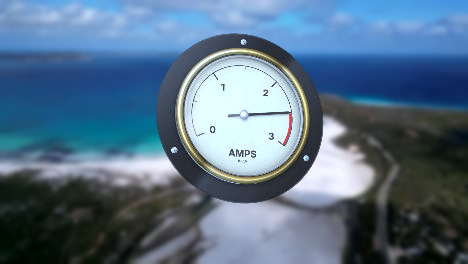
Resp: {"value": 2.5, "unit": "A"}
